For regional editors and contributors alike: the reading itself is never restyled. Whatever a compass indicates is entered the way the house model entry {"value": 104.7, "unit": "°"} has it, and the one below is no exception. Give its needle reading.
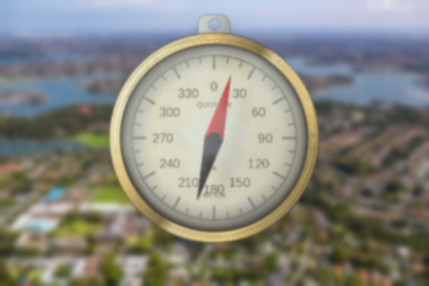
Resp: {"value": 15, "unit": "°"}
